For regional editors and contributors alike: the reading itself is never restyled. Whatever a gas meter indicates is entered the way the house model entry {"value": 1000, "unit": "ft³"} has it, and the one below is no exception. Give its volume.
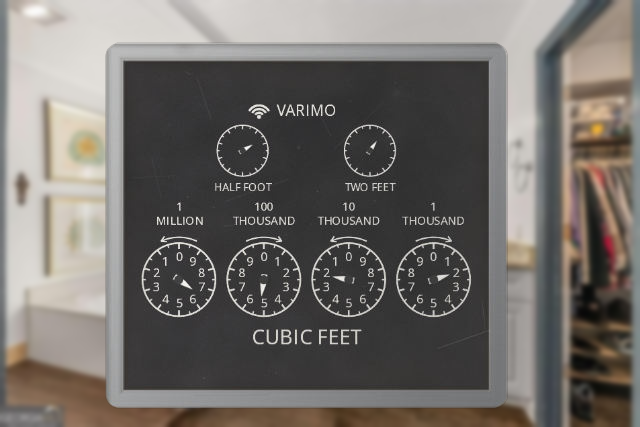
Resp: {"value": 652200, "unit": "ft³"}
